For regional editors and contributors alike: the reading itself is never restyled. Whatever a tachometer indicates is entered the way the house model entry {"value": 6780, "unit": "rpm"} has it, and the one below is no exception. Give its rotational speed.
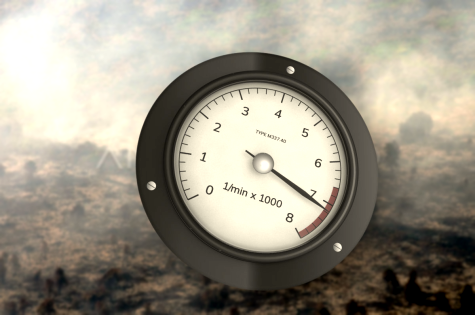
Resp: {"value": 7200, "unit": "rpm"}
